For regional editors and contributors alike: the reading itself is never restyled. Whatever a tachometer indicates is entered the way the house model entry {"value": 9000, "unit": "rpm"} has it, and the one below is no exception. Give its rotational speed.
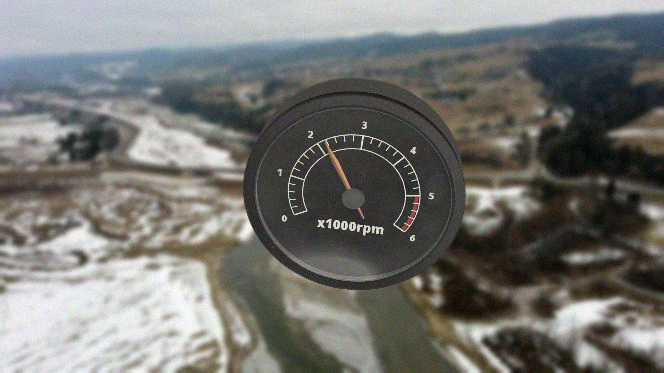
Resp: {"value": 2200, "unit": "rpm"}
